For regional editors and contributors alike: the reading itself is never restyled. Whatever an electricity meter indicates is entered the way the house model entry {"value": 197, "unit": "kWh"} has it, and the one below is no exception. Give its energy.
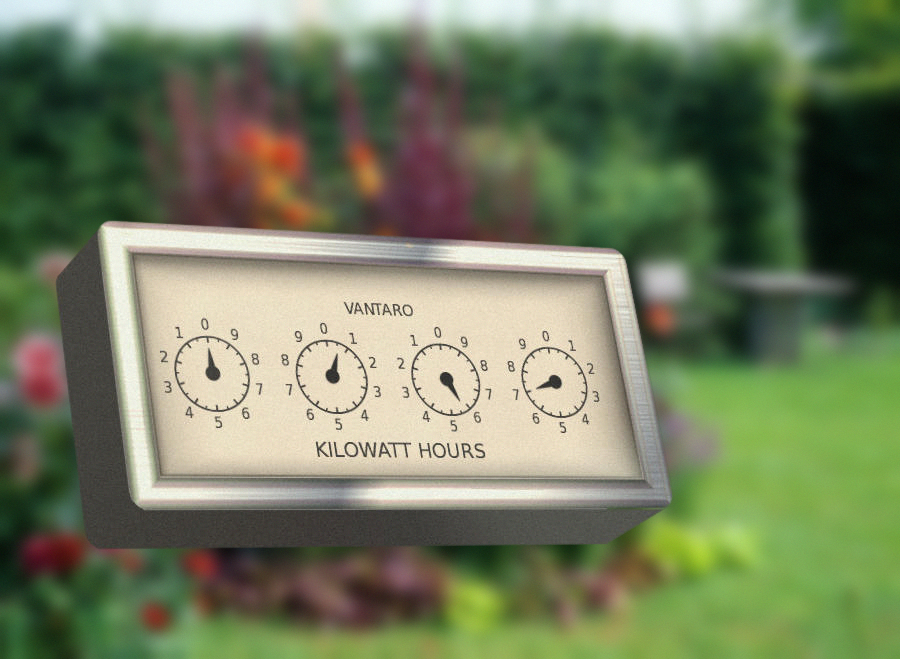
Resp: {"value": 57, "unit": "kWh"}
